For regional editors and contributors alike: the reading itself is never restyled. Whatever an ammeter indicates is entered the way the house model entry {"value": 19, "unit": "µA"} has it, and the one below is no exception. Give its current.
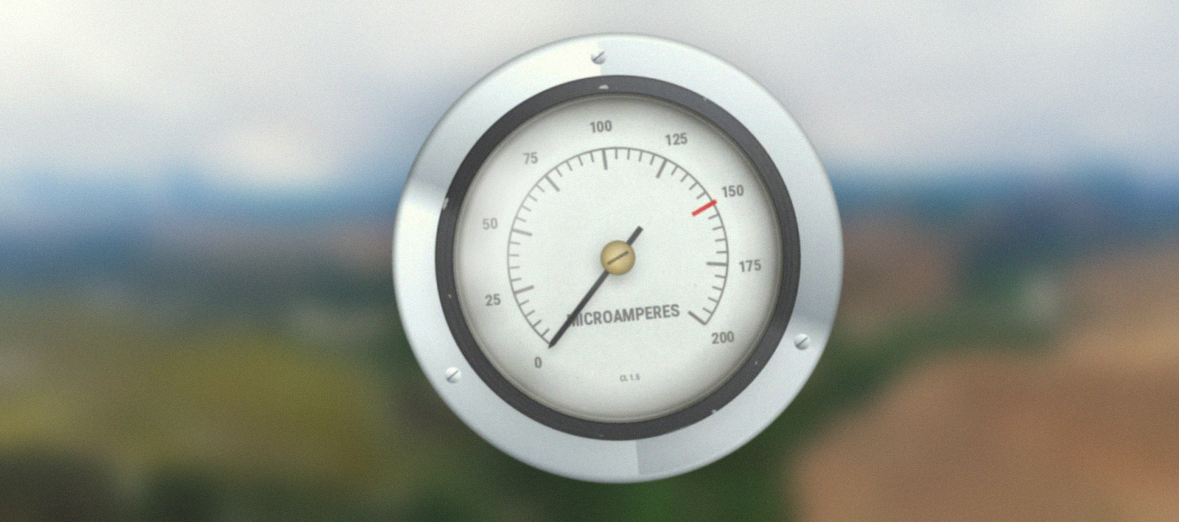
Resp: {"value": 0, "unit": "µA"}
